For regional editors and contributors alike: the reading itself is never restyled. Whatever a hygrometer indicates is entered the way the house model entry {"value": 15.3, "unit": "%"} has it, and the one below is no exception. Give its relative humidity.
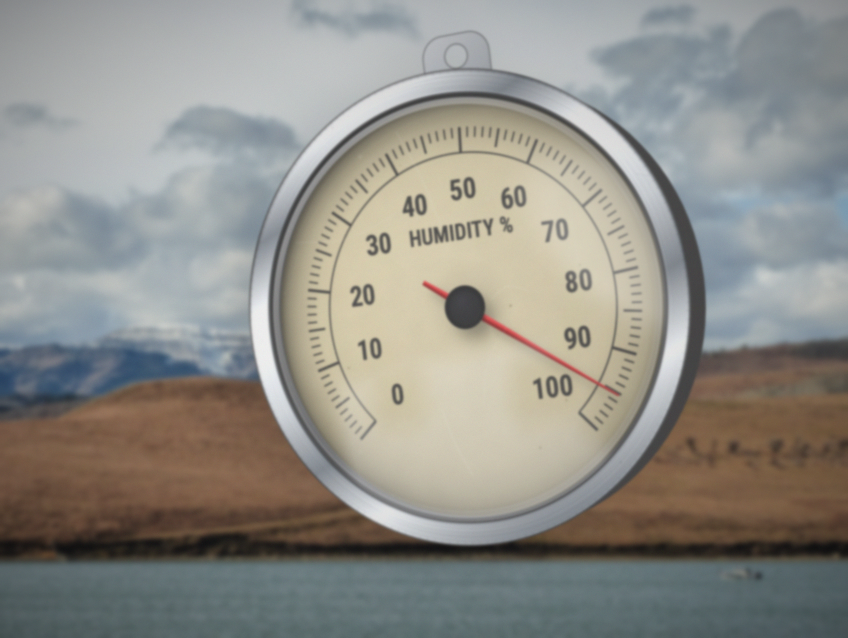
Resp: {"value": 95, "unit": "%"}
